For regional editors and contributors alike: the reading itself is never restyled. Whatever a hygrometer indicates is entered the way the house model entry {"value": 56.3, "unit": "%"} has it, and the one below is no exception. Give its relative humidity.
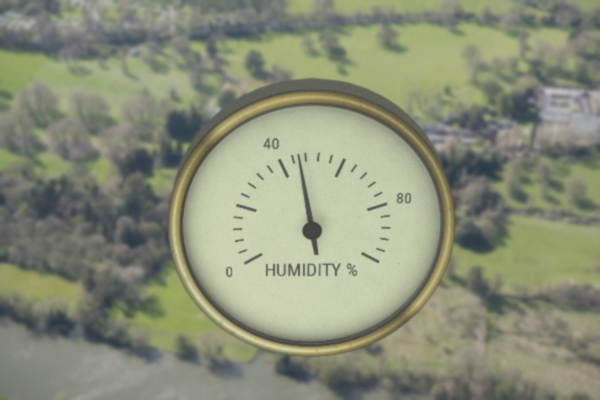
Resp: {"value": 46, "unit": "%"}
